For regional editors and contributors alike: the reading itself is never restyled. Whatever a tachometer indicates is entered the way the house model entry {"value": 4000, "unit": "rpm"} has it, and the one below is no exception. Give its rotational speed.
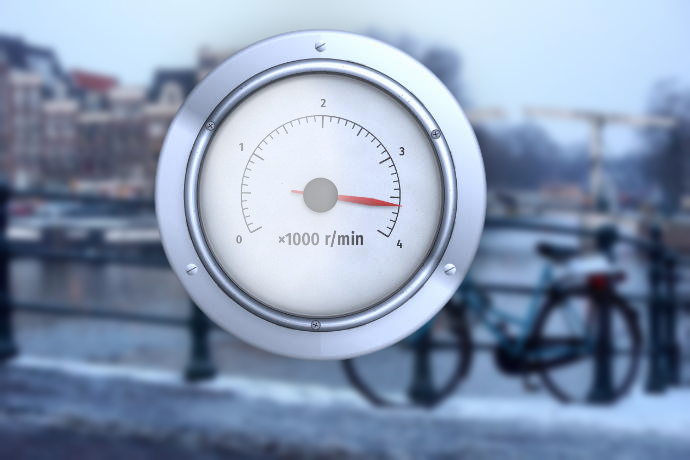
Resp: {"value": 3600, "unit": "rpm"}
